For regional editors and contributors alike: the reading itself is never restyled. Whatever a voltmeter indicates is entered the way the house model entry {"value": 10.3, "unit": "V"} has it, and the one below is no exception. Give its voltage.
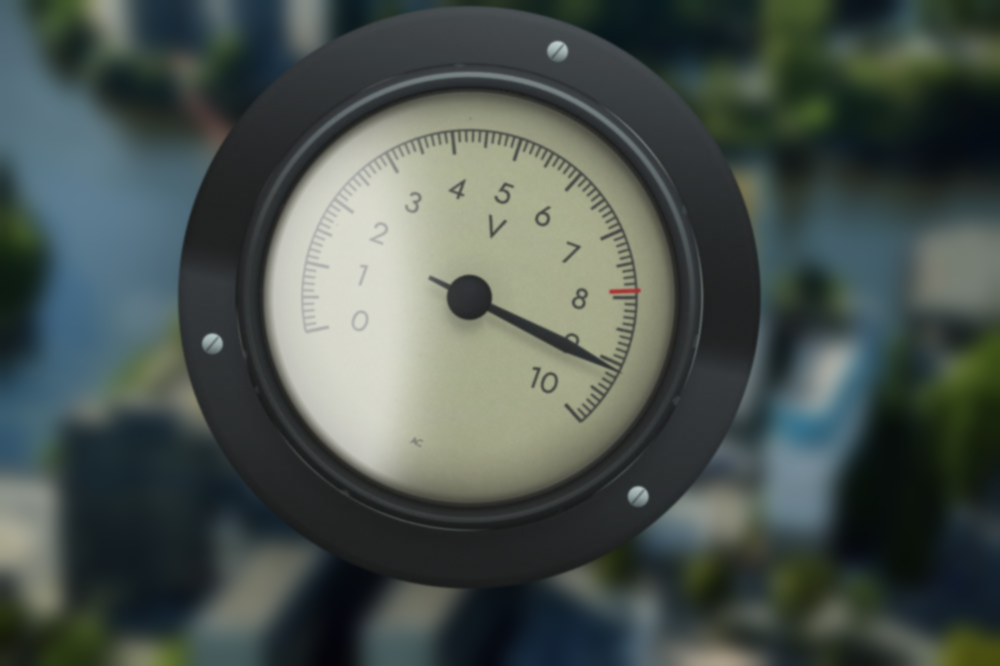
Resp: {"value": 9.1, "unit": "V"}
